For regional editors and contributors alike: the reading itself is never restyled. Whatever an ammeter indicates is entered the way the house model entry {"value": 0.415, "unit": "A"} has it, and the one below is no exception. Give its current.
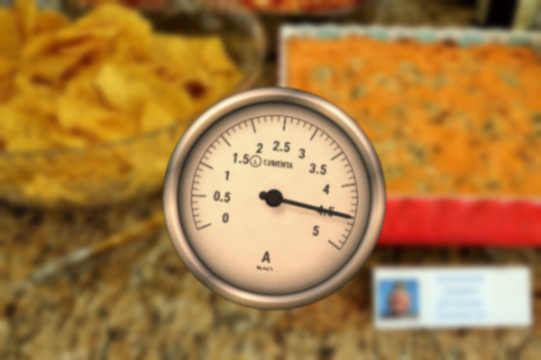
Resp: {"value": 4.5, "unit": "A"}
